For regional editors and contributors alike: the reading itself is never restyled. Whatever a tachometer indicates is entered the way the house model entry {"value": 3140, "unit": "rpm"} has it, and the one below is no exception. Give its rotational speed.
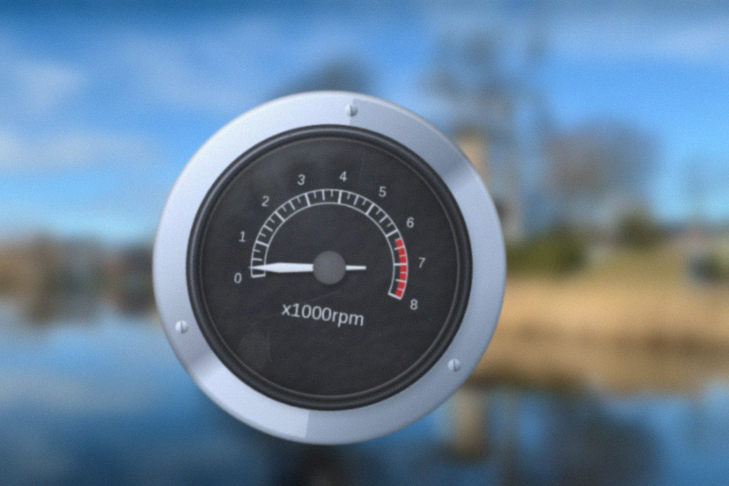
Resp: {"value": 250, "unit": "rpm"}
